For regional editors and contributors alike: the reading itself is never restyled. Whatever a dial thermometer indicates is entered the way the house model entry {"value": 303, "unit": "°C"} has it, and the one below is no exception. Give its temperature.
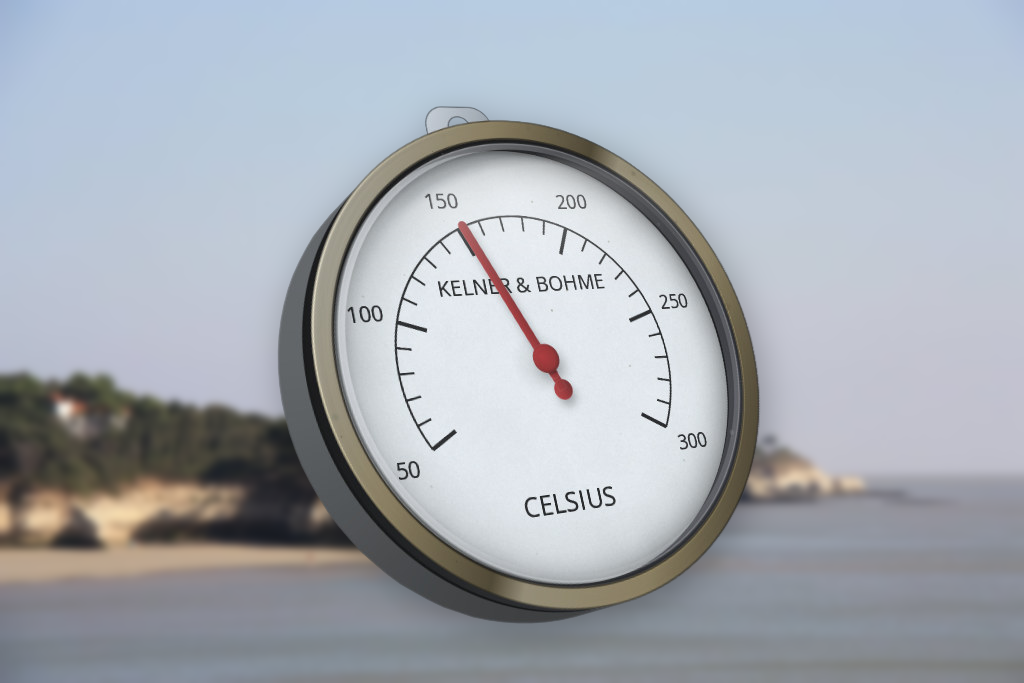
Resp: {"value": 150, "unit": "°C"}
